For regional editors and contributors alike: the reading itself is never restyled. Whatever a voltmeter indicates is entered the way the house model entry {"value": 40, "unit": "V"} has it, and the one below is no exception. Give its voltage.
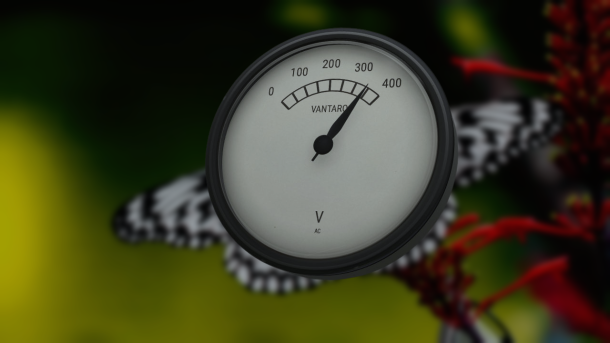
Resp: {"value": 350, "unit": "V"}
